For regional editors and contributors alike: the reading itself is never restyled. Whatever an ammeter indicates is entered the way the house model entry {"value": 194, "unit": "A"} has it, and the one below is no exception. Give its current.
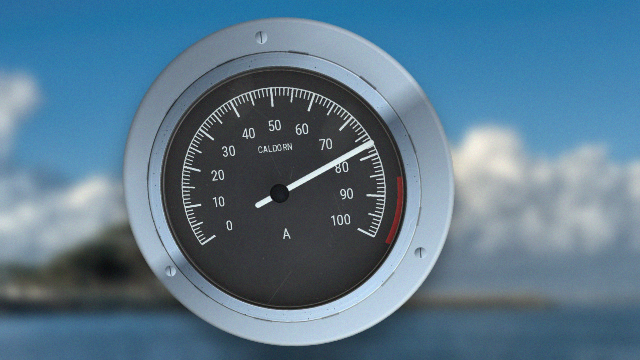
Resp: {"value": 77, "unit": "A"}
